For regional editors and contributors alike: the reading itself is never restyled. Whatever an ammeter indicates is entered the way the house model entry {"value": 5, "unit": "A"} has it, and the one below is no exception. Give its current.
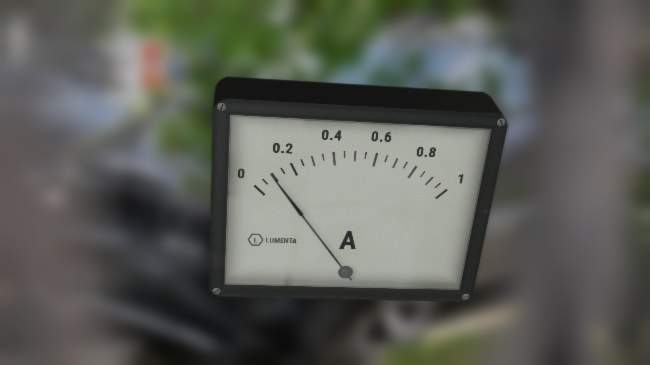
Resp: {"value": 0.1, "unit": "A"}
